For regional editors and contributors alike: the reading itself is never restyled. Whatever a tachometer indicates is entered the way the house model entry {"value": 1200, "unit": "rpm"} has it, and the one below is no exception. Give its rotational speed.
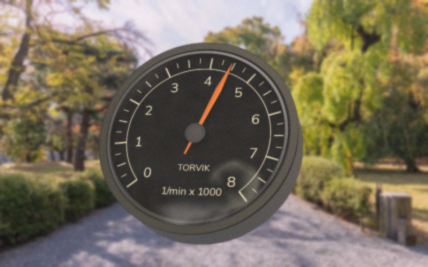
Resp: {"value": 4500, "unit": "rpm"}
